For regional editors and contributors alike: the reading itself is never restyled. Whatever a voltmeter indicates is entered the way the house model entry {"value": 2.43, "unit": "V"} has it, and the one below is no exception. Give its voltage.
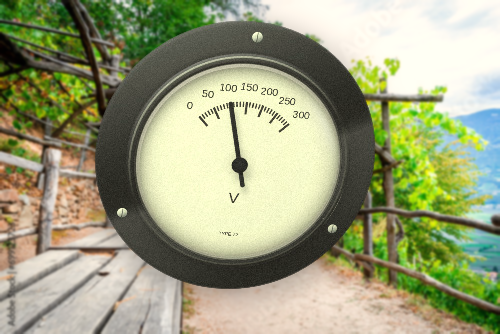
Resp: {"value": 100, "unit": "V"}
